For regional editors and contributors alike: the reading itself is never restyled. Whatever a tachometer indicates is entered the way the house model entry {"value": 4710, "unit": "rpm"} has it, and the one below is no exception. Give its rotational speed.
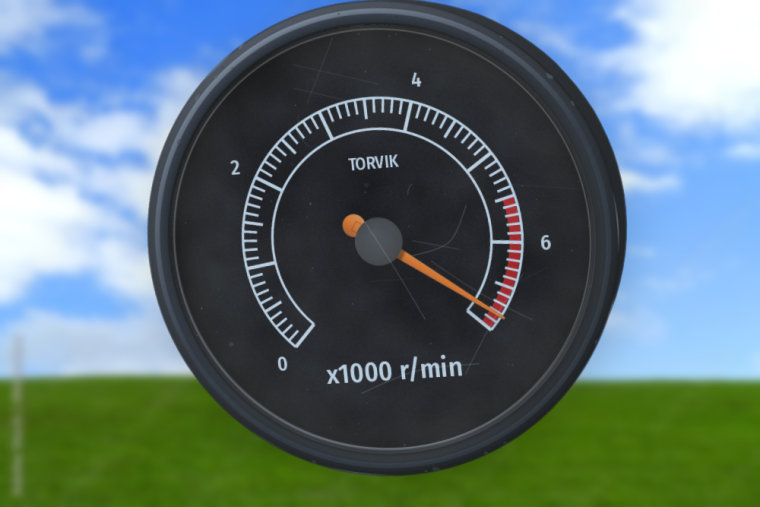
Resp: {"value": 6800, "unit": "rpm"}
